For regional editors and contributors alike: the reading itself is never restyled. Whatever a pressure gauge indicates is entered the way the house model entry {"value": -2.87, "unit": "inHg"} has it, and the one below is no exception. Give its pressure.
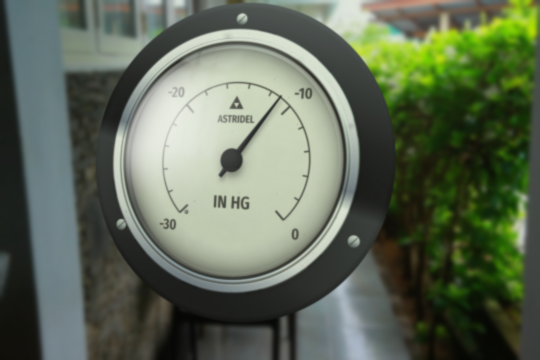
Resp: {"value": -11, "unit": "inHg"}
